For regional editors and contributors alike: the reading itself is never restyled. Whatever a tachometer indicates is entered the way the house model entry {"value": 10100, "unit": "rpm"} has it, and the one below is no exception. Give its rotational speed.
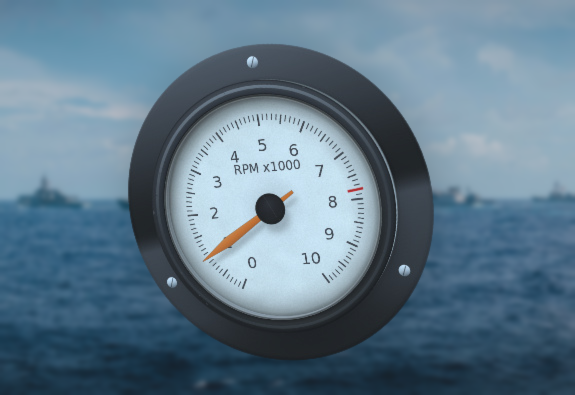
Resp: {"value": 1000, "unit": "rpm"}
